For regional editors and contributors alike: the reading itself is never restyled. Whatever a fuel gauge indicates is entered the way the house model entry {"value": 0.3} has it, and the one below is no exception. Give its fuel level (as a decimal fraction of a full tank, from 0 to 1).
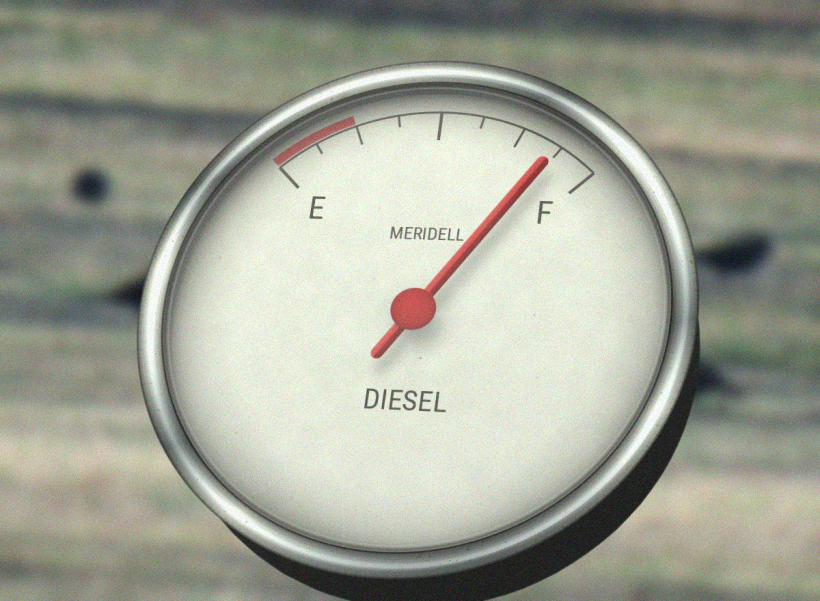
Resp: {"value": 0.875}
